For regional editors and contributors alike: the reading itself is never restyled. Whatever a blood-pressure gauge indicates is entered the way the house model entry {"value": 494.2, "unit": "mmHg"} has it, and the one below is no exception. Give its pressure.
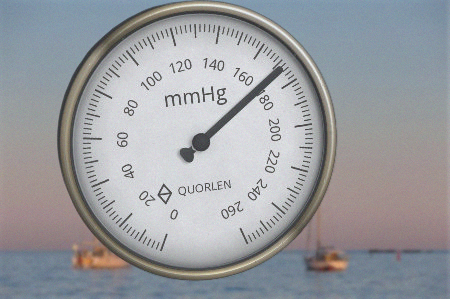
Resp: {"value": 172, "unit": "mmHg"}
